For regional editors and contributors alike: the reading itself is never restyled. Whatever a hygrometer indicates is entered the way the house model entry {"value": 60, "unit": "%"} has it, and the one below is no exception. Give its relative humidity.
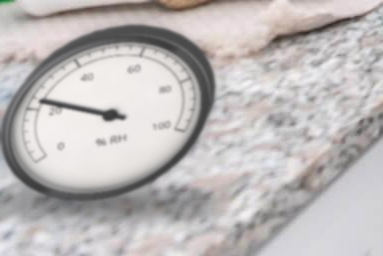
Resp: {"value": 24, "unit": "%"}
